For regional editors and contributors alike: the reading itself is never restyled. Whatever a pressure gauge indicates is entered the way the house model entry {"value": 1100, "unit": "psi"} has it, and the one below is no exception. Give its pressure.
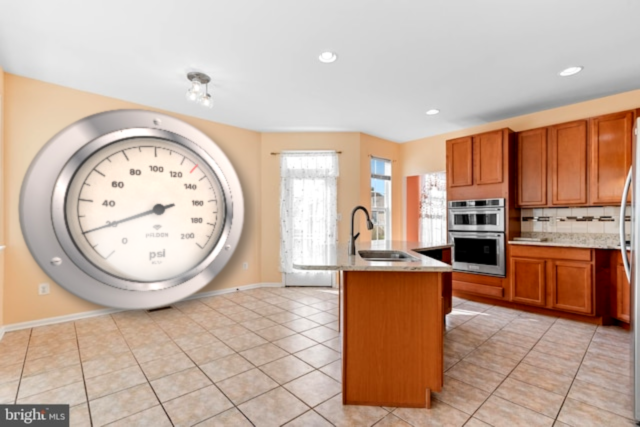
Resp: {"value": 20, "unit": "psi"}
